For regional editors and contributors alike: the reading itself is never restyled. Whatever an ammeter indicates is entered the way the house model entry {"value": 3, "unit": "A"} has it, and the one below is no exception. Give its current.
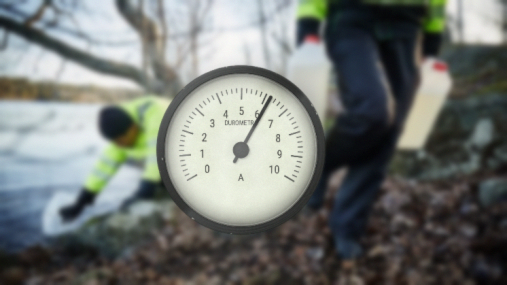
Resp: {"value": 6.2, "unit": "A"}
